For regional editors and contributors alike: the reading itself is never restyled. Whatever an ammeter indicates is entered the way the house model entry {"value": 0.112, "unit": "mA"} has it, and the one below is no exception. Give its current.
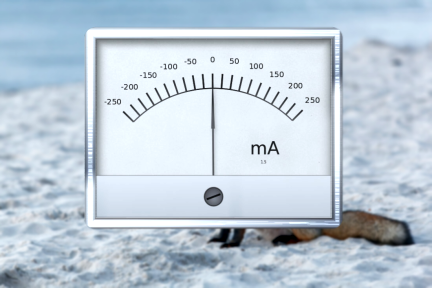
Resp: {"value": 0, "unit": "mA"}
